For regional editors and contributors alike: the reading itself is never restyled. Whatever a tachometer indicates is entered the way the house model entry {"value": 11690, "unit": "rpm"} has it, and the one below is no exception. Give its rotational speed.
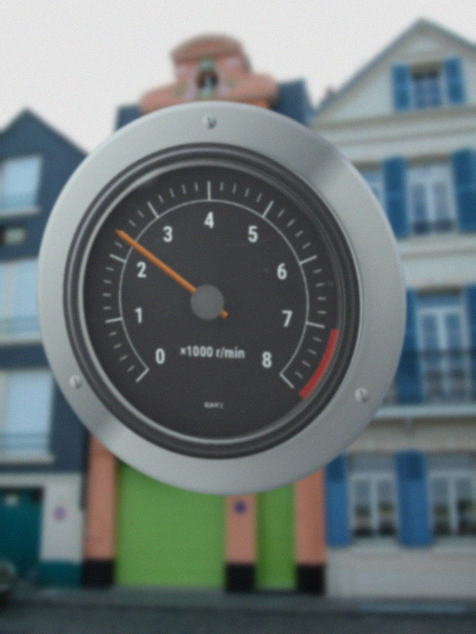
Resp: {"value": 2400, "unit": "rpm"}
